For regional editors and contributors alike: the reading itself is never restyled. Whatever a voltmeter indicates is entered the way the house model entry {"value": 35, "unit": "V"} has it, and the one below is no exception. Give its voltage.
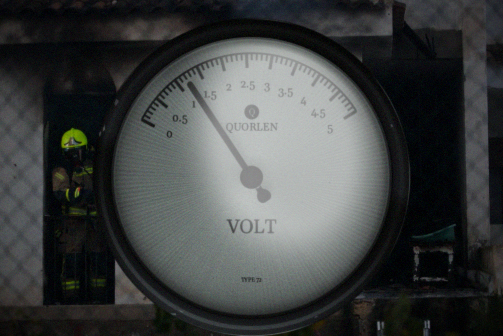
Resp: {"value": 1.2, "unit": "V"}
